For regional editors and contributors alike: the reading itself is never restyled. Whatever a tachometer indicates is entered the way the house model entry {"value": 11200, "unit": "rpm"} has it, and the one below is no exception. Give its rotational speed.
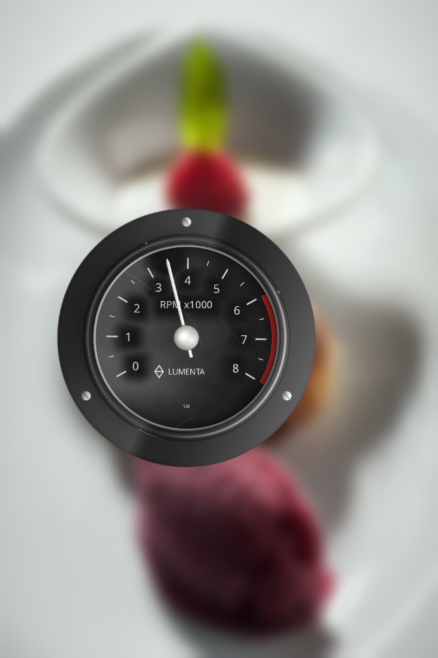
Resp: {"value": 3500, "unit": "rpm"}
